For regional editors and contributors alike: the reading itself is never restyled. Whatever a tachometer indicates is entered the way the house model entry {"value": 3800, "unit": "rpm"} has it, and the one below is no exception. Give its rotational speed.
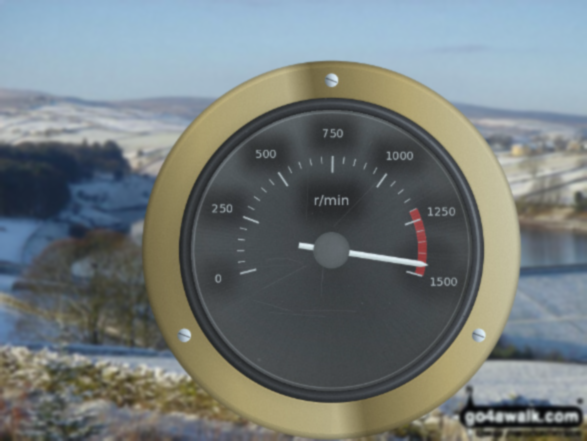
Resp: {"value": 1450, "unit": "rpm"}
